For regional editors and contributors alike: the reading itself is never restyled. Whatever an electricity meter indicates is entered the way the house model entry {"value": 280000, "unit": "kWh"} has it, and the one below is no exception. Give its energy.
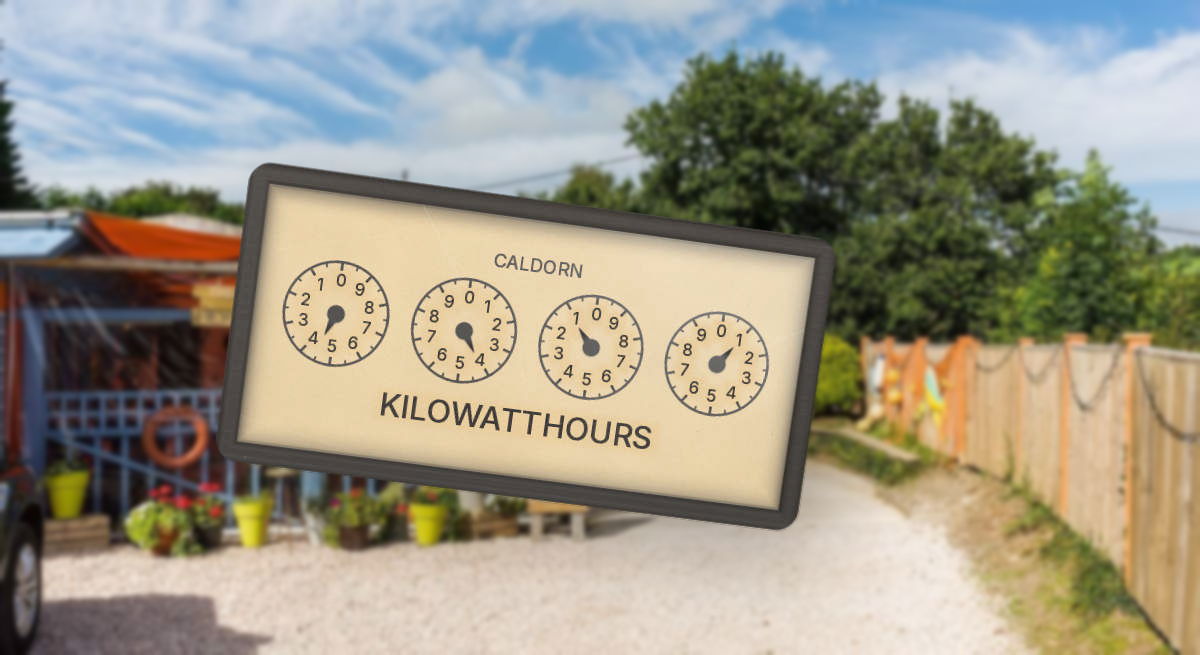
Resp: {"value": 4411, "unit": "kWh"}
